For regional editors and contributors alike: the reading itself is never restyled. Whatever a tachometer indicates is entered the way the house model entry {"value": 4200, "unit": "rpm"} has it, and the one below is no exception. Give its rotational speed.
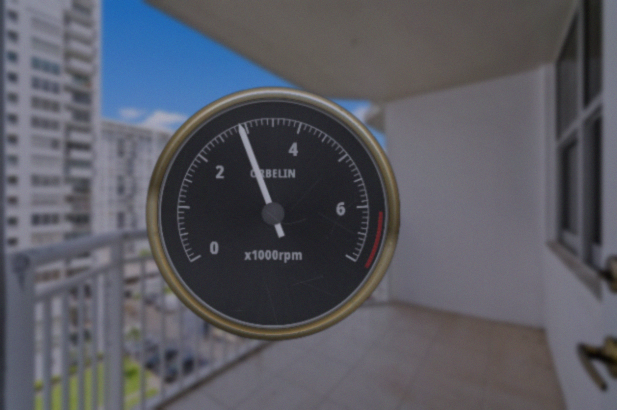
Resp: {"value": 2900, "unit": "rpm"}
